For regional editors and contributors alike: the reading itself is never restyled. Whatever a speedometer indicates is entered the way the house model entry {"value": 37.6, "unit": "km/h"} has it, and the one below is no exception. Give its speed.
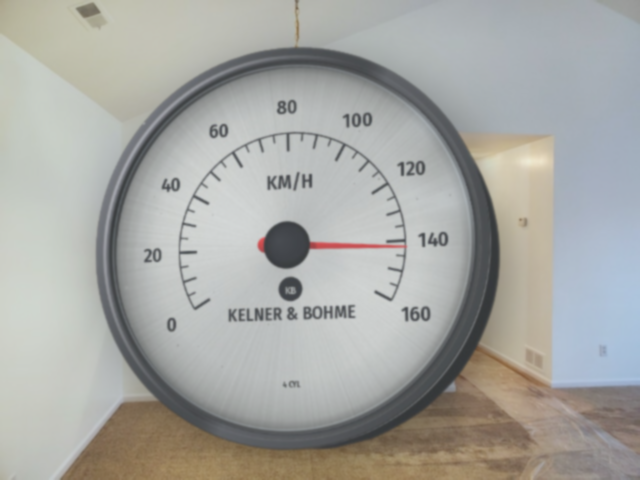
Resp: {"value": 142.5, "unit": "km/h"}
